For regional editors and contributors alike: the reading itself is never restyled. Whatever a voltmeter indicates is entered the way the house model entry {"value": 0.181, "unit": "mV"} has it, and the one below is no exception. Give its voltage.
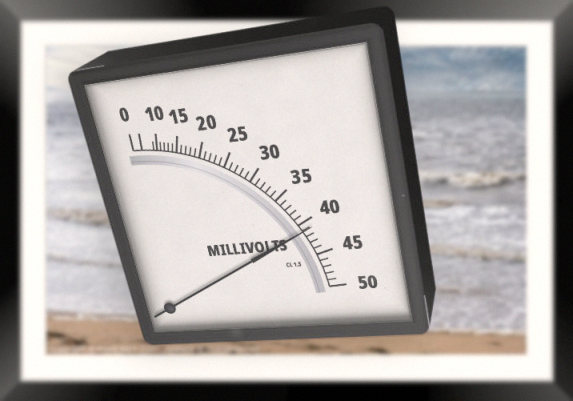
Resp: {"value": 41, "unit": "mV"}
